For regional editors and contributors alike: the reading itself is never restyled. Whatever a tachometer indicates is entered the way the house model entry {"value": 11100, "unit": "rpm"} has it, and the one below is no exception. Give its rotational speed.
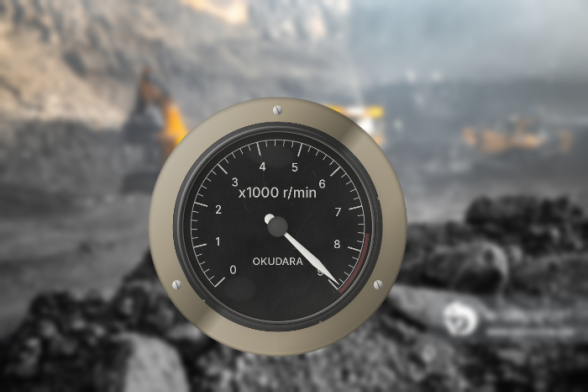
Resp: {"value": 8900, "unit": "rpm"}
